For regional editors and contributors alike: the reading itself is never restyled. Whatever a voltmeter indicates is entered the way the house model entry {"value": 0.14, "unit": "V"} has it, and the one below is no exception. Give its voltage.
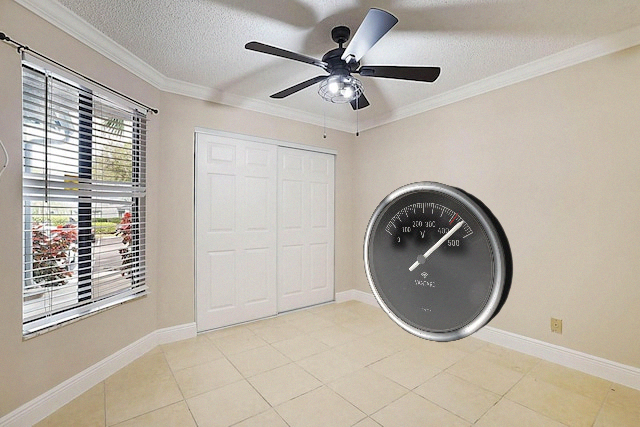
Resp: {"value": 450, "unit": "V"}
